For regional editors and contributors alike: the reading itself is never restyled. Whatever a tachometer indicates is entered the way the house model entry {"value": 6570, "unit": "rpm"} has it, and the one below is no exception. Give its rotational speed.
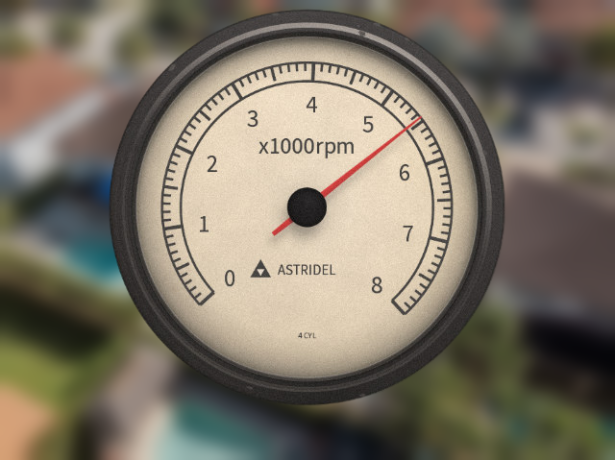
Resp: {"value": 5450, "unit": "rpm"}
